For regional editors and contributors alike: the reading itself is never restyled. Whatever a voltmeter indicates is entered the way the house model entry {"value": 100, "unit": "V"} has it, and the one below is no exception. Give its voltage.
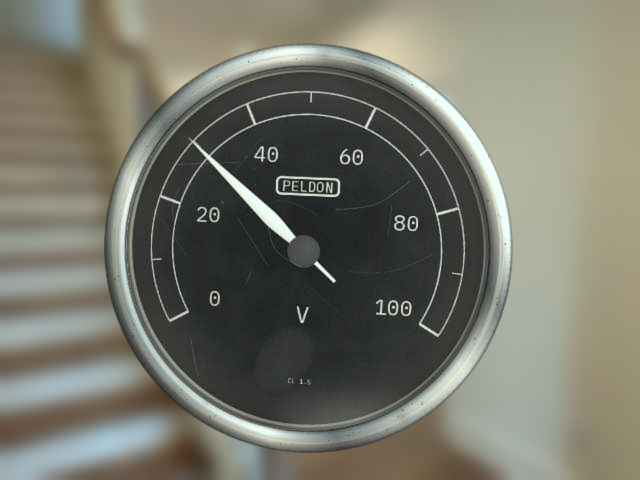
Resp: {"value": 30, "unit": "V"}
